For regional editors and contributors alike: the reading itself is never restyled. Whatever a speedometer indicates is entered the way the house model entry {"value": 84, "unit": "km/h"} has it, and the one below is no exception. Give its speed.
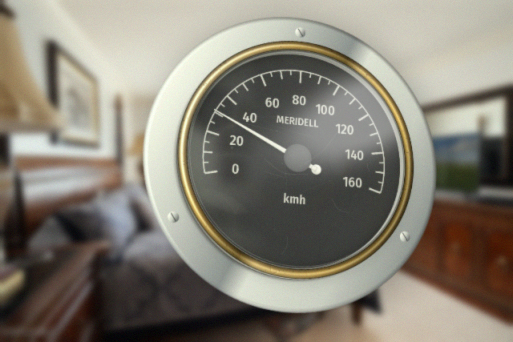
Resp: {"value": 30, "unit": "km/h"}
